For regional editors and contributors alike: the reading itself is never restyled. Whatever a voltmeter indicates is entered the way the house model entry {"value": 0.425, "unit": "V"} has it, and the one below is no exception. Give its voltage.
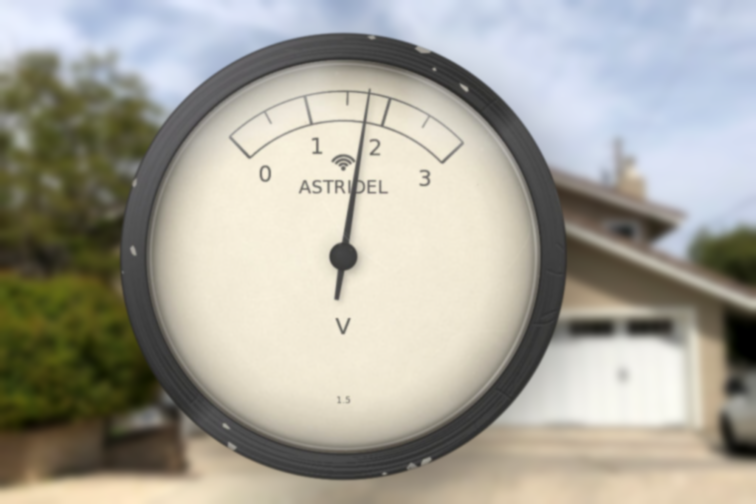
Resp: {"value": 1.75, "unit": "V"}
